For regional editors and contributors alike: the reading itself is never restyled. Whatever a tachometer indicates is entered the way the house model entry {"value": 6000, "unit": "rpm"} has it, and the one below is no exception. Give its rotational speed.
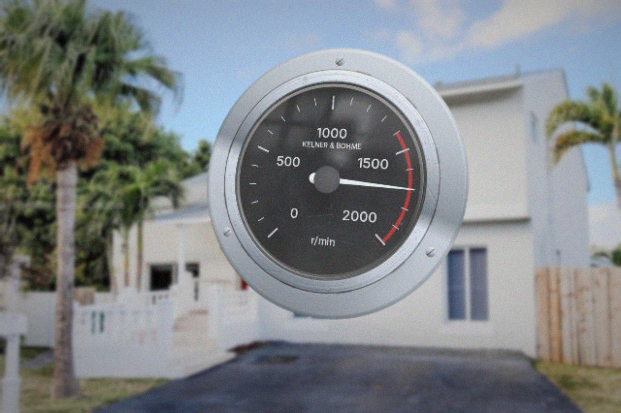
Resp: {"value": 1700, "unit": "rpm"}
